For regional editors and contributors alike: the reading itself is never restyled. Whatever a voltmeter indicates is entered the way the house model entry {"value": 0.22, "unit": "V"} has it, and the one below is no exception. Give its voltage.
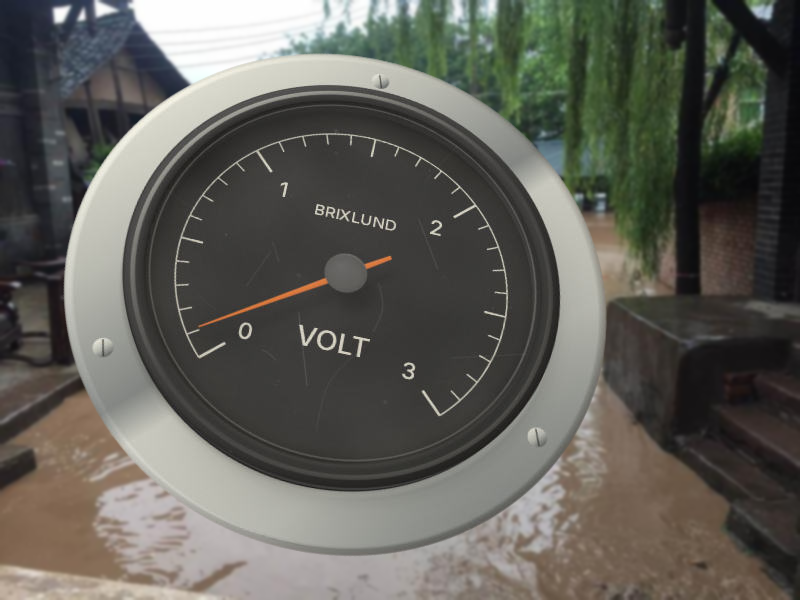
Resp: {"value": 0.1, "unit": "V"}
